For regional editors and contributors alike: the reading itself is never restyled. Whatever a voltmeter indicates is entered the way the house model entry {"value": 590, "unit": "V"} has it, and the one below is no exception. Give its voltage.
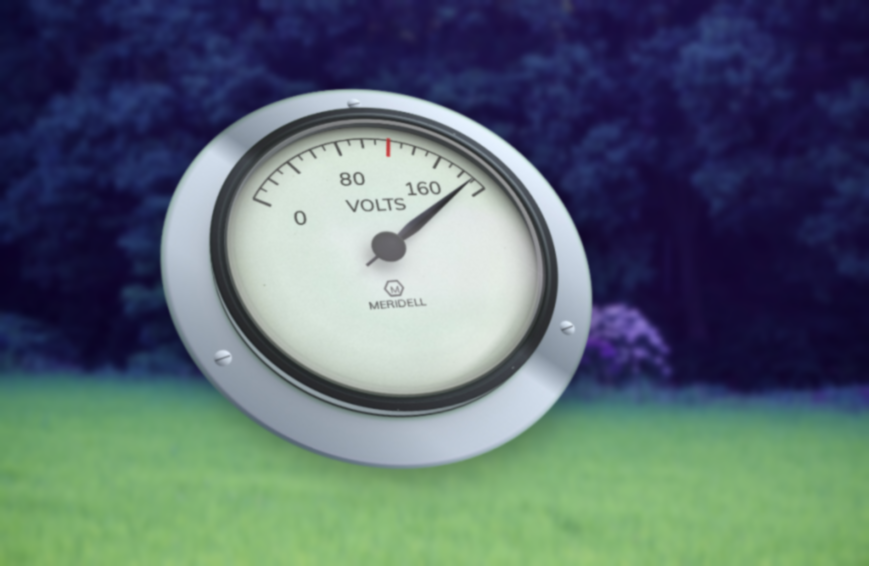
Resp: {"value": 190, "unit": "V"}
